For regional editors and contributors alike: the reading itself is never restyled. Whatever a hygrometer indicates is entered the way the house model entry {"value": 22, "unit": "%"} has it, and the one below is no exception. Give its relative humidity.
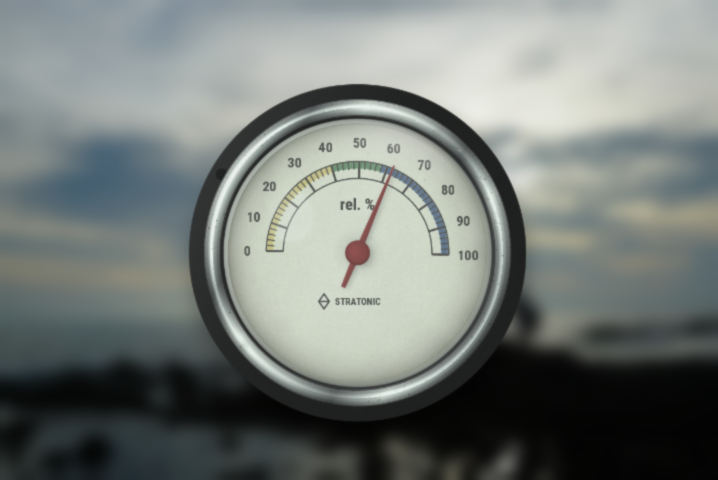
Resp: {"value": 62, "unit": "%"}
